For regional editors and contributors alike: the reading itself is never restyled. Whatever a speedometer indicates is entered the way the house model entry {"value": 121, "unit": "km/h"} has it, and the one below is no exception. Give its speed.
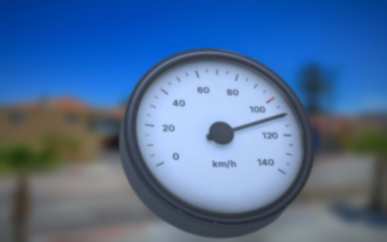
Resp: {"value": 110, "unit": "km/h"}
